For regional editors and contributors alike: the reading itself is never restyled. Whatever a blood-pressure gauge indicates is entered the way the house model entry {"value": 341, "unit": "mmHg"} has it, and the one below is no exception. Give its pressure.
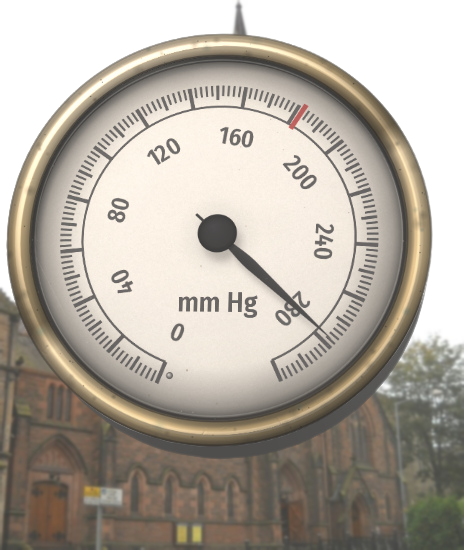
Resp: {"value": 278, "unit": "mmHg"}
